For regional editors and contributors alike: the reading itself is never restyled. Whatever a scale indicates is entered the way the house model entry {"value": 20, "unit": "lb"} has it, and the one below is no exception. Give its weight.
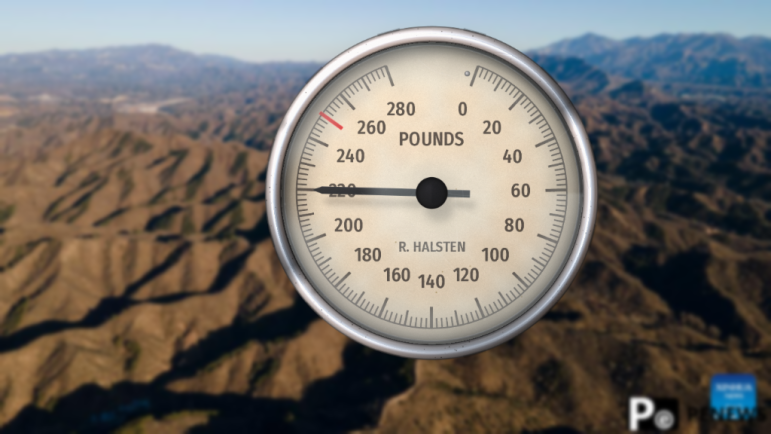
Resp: {"value": 220, "unit": "lb"}
